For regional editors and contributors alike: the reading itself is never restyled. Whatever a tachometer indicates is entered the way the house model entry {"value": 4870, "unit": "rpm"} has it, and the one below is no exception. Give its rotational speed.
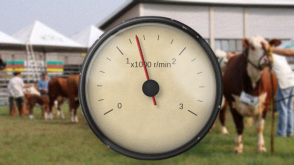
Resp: {"value": 1300, "unit": "rpm"}
